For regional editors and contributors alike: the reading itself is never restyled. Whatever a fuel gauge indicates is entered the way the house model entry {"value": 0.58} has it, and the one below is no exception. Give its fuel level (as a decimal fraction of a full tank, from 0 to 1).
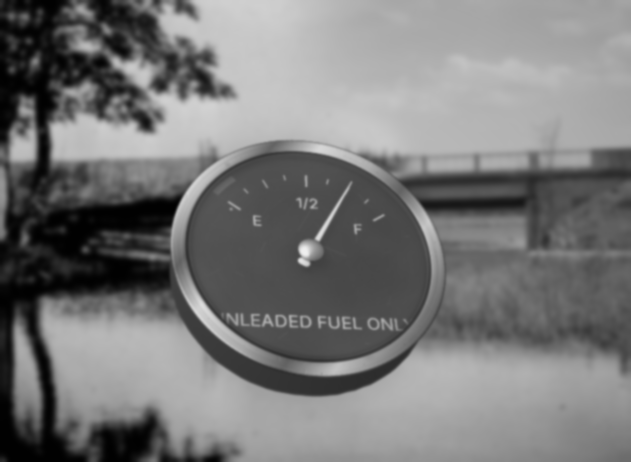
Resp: {"value": 0.75}
